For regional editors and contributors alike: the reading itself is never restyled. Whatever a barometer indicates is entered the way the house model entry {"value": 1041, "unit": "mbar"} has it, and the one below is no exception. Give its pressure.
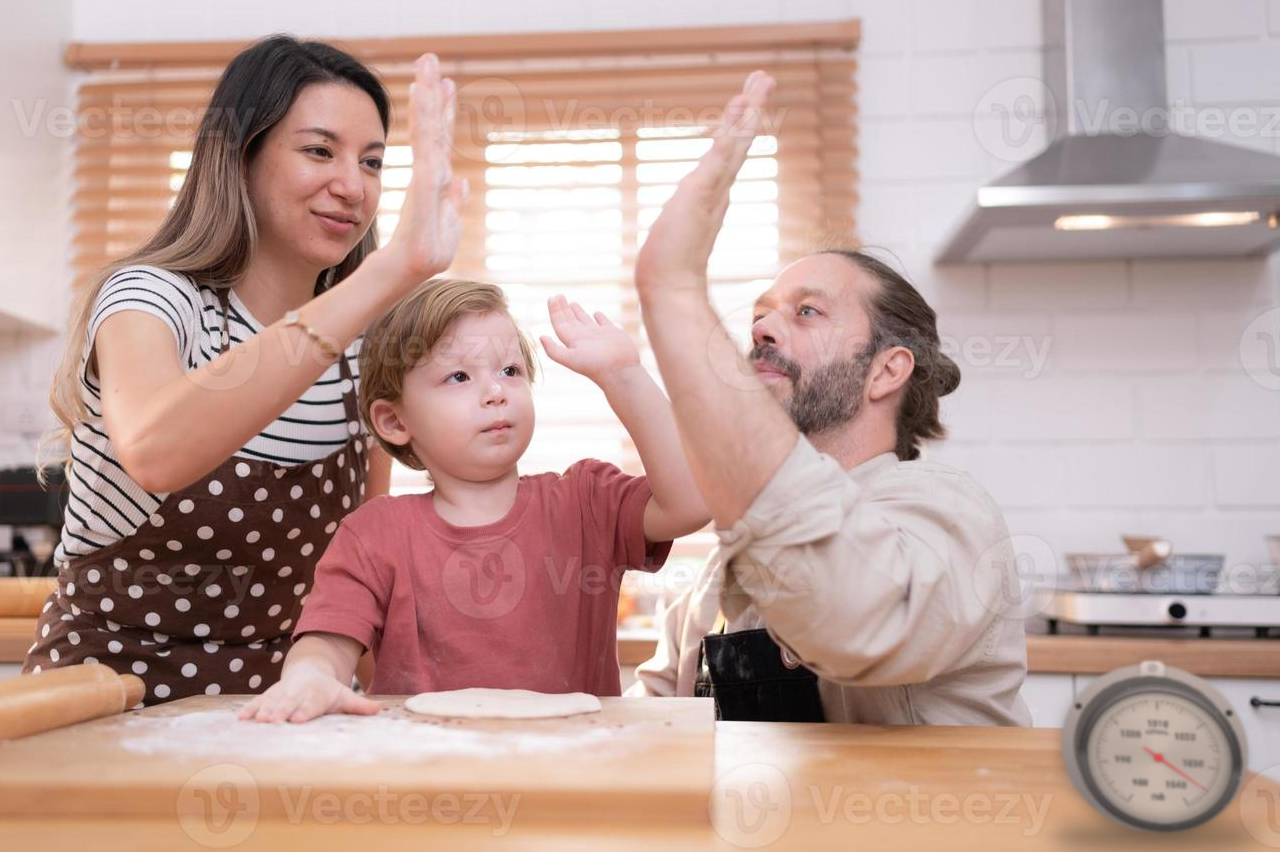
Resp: {"value": 1035, "unit": "mbar"}
